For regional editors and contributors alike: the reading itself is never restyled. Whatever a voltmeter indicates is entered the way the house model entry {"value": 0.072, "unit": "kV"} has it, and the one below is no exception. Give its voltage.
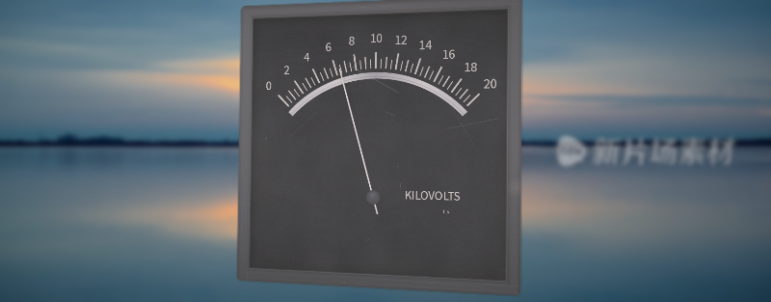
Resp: {"value": 6.5, "unit": "kV"}
